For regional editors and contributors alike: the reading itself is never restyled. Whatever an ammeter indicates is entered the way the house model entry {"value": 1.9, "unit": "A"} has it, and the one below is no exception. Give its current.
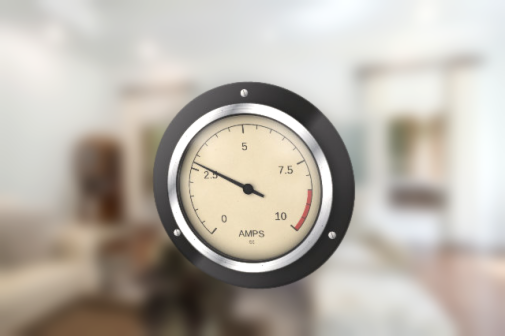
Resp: {"value": 2.75, "unit": "A"}
